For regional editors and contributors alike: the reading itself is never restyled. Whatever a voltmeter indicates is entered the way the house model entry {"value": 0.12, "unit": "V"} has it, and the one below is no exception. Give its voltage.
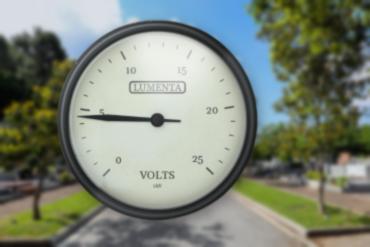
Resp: {"value": 4.5, "unit": "V"}
